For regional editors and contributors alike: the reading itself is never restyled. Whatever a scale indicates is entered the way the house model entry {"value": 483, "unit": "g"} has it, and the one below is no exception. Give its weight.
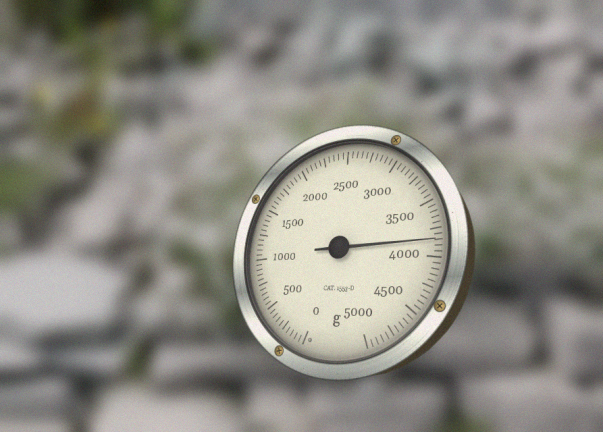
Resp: {"value": 3850, "unit": "g"}
